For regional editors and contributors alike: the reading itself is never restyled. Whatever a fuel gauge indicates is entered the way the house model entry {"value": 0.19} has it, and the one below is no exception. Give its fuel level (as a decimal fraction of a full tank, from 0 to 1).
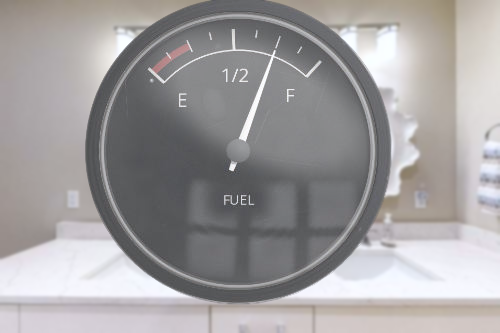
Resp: {"value": 0.75}
